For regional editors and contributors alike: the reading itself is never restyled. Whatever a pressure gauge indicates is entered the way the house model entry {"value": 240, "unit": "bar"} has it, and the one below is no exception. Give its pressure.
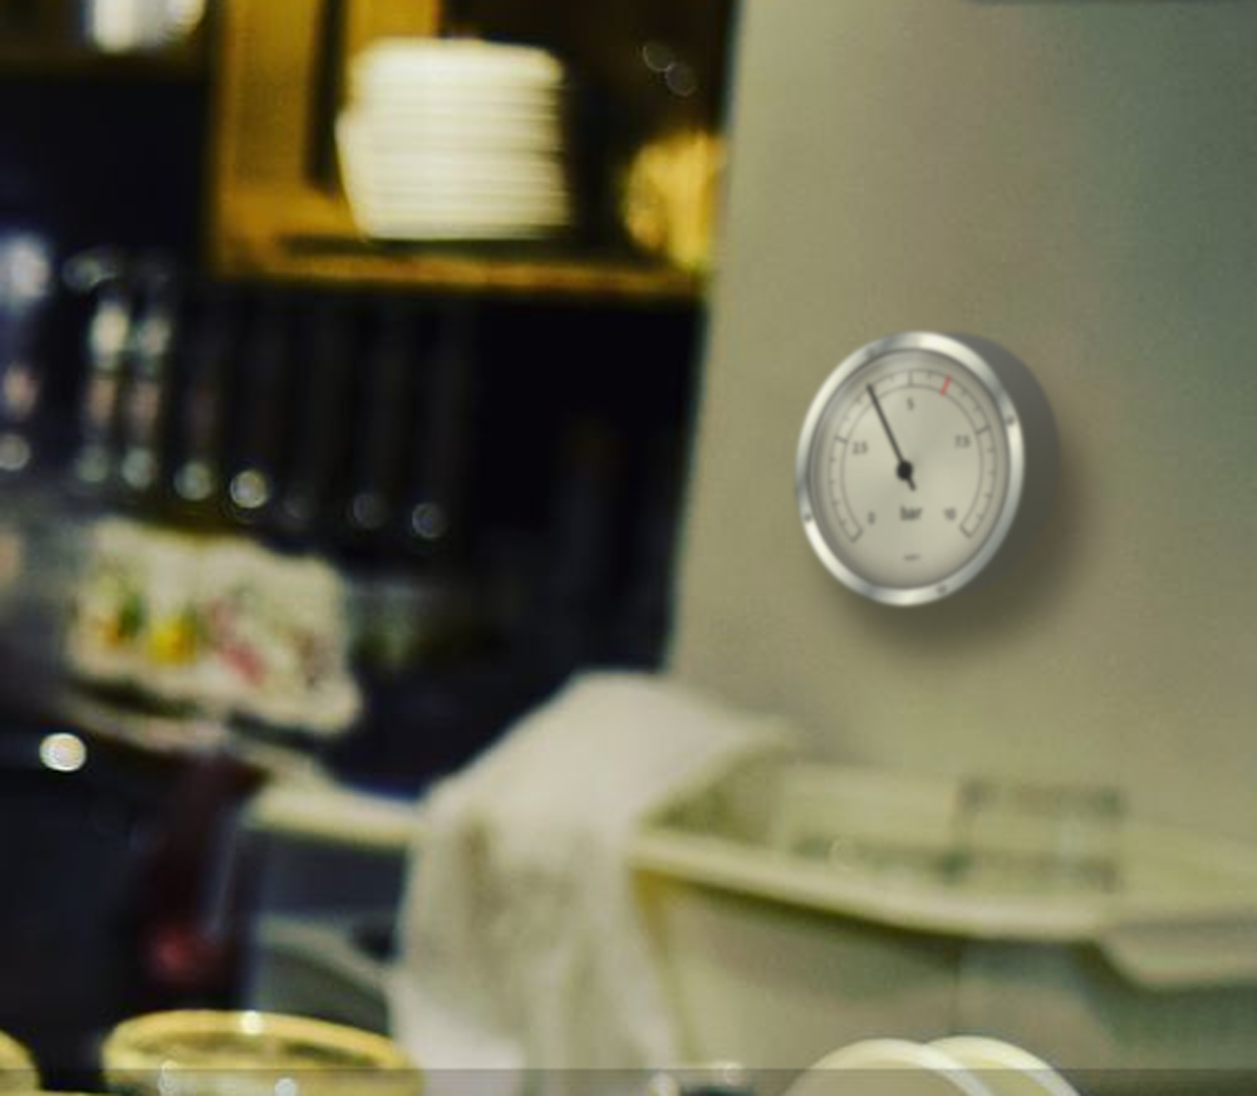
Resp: {"value": 4, "unit": "bar"}
